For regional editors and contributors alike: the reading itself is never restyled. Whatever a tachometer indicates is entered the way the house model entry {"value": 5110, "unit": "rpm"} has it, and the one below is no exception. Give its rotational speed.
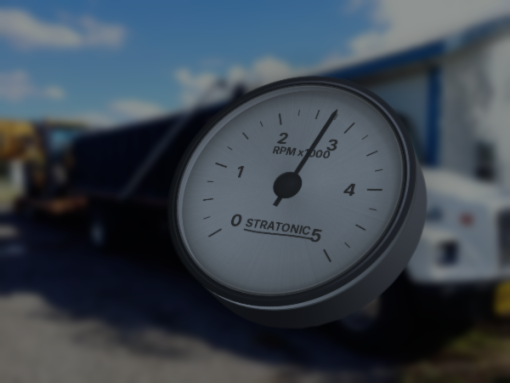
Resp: {"value": 2750, "unit": "rpm"}
